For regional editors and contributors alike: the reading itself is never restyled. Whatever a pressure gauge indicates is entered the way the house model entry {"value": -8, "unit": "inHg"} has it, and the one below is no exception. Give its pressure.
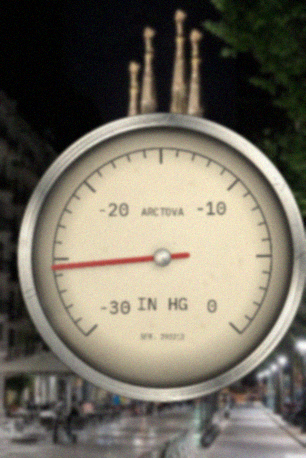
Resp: {"value": -25.5, "unit": "inHg"}
